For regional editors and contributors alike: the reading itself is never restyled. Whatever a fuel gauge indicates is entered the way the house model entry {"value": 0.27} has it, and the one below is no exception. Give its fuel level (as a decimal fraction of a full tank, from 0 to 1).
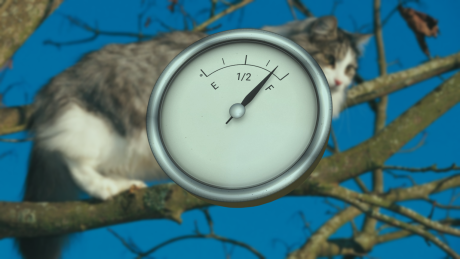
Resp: {"value": 0.875}
